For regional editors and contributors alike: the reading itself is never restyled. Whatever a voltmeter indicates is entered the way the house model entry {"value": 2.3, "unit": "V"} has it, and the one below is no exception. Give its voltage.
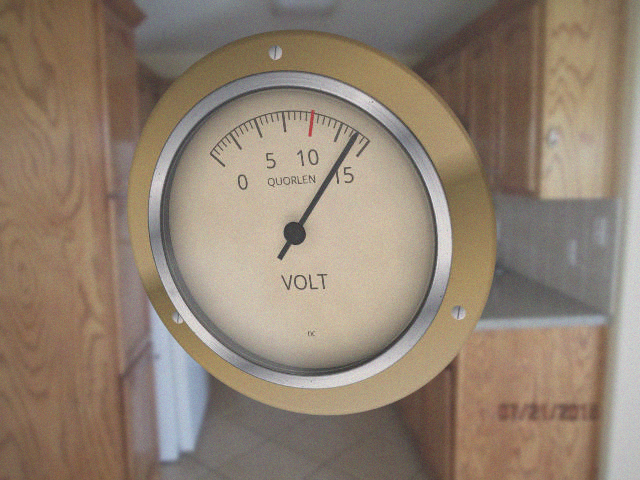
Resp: {"value": 14, "unit": "V"}
